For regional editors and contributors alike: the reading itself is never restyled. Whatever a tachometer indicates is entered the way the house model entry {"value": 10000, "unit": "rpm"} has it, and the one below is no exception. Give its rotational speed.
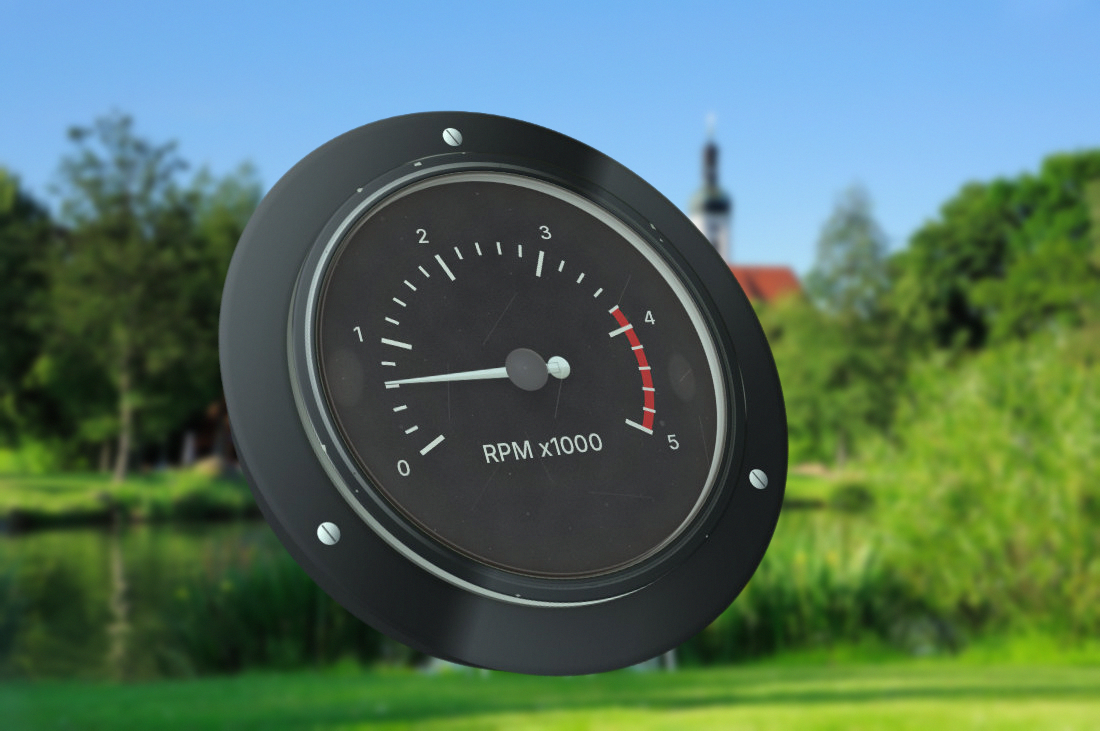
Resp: {"value": 600, "unit": "rpm"}
